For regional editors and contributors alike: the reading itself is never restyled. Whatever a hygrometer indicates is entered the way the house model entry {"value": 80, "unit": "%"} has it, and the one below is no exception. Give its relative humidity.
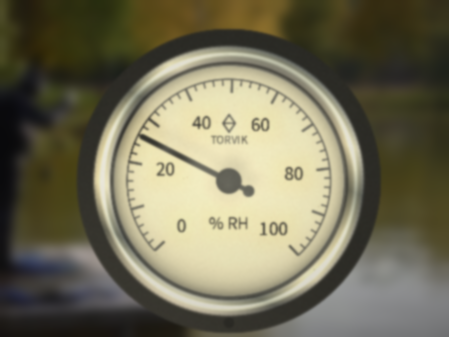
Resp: {"value": 26, "unit": "%"}
